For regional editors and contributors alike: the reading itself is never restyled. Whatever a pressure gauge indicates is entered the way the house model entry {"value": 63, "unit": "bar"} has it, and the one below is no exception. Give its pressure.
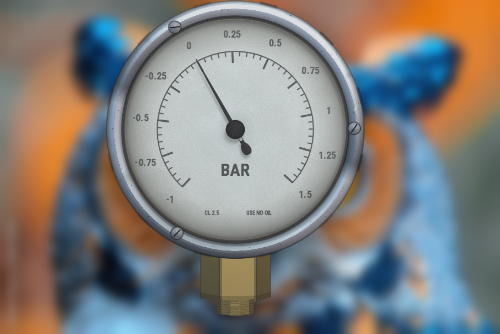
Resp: {"value": 0, "unit": "bar"}
